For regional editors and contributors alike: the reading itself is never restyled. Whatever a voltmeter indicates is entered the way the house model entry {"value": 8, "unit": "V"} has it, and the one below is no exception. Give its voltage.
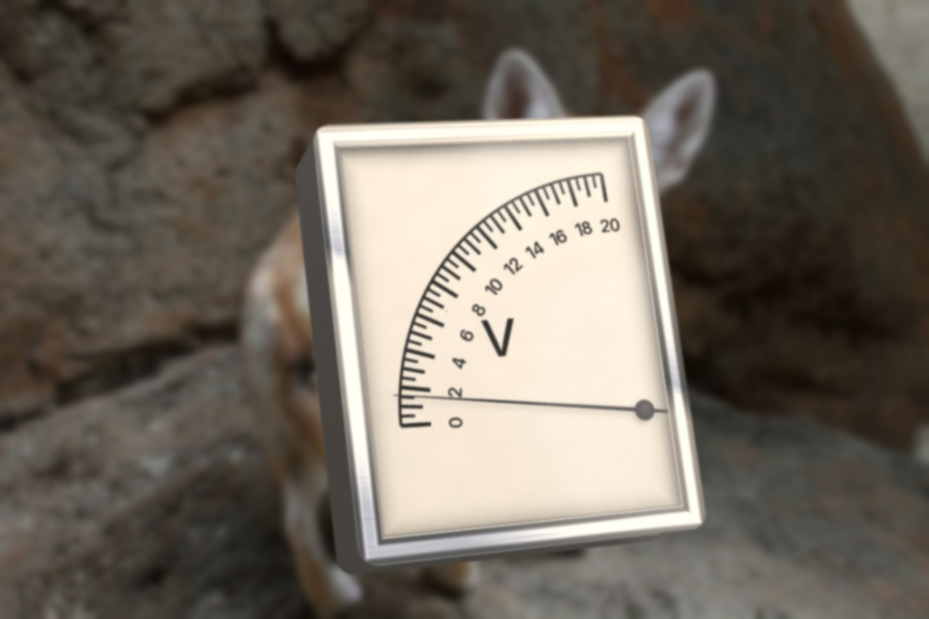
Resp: {"value": 1.5, "unit": "V"}
